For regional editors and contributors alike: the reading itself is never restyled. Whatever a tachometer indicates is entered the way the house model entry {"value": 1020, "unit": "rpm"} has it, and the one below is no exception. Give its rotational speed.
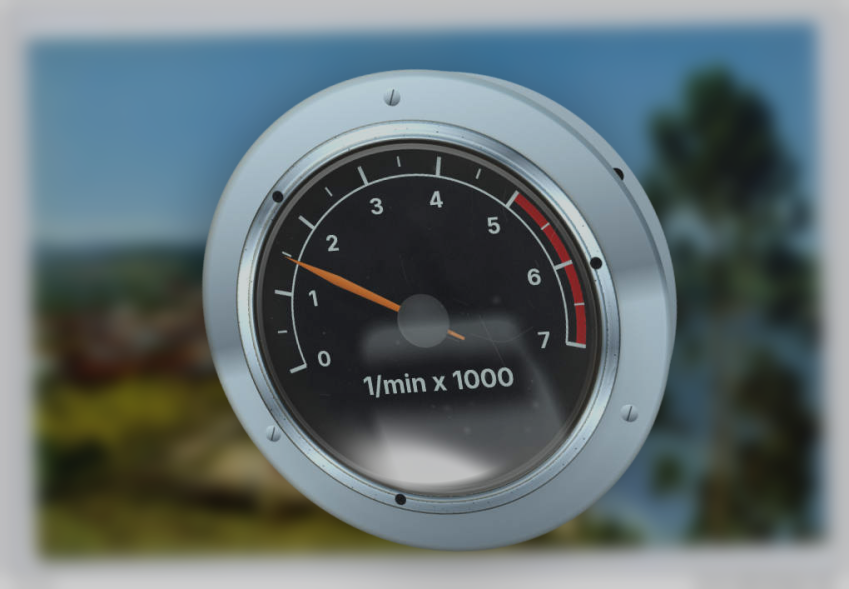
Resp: {"value": 1500, "unit": "rpm"}
